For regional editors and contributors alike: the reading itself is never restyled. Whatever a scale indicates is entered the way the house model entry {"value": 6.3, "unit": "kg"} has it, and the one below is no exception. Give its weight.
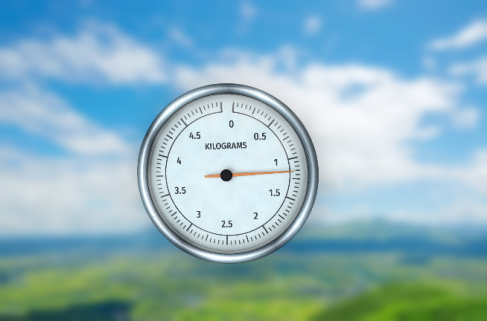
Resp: {"value": 1.15, "unit": "kg"}
